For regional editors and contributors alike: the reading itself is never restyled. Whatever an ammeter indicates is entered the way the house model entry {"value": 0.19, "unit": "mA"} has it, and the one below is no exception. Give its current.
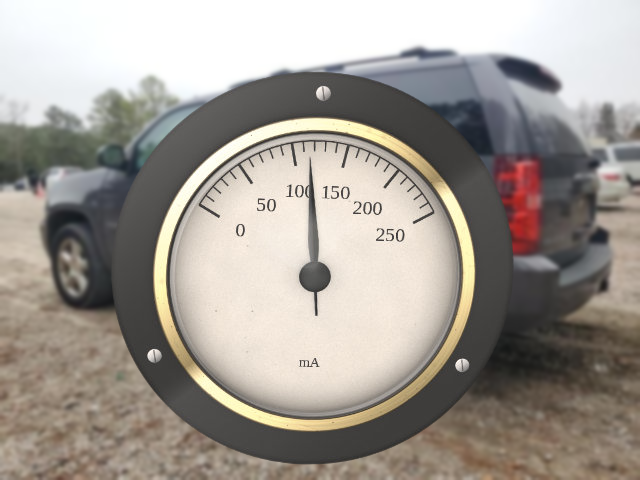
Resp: {"value": 115, "unit": "mA"}
